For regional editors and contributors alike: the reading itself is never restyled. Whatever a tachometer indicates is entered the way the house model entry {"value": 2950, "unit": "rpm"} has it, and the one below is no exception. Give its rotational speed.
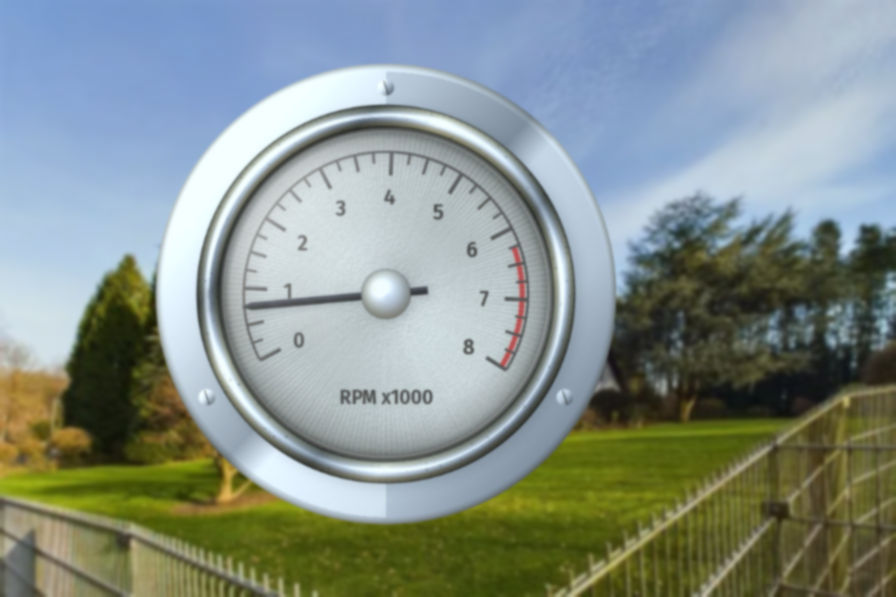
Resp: {"value": 750, "unit": "rpm"}
